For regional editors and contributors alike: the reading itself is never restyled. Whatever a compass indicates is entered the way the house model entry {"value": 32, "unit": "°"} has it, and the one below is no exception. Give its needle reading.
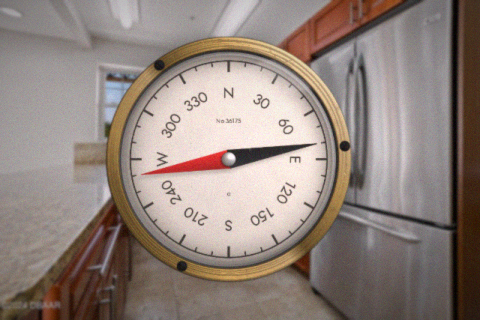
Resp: {"value": 260, "unit": "°"}
